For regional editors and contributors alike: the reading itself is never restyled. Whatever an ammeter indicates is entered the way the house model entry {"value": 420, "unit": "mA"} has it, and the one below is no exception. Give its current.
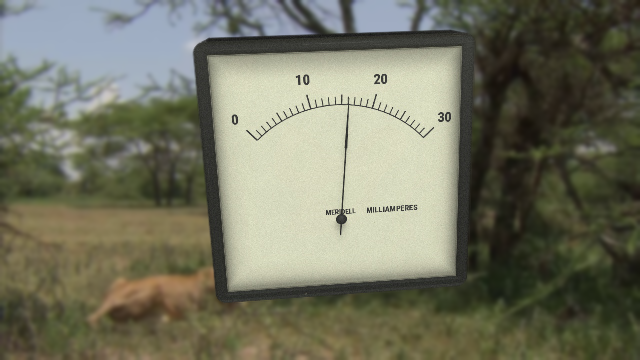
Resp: {"value": 16, "unit": "mA"}
